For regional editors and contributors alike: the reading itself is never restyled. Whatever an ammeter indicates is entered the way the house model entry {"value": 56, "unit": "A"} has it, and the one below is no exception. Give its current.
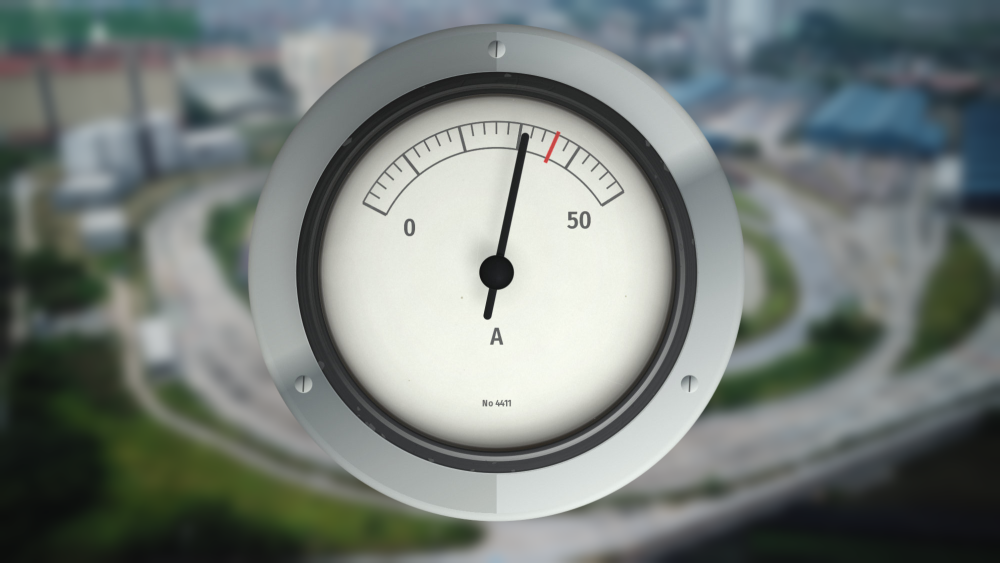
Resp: {"value": 31, "unit": "A"}
